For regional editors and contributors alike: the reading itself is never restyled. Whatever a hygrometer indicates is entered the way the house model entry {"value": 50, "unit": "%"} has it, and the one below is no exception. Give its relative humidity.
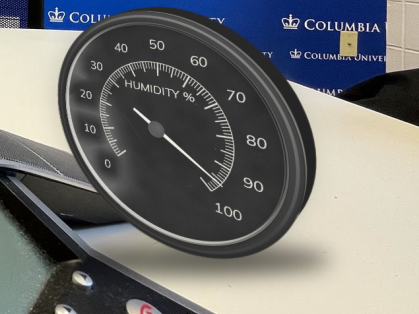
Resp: {"value": 95, "unit": "%"}
